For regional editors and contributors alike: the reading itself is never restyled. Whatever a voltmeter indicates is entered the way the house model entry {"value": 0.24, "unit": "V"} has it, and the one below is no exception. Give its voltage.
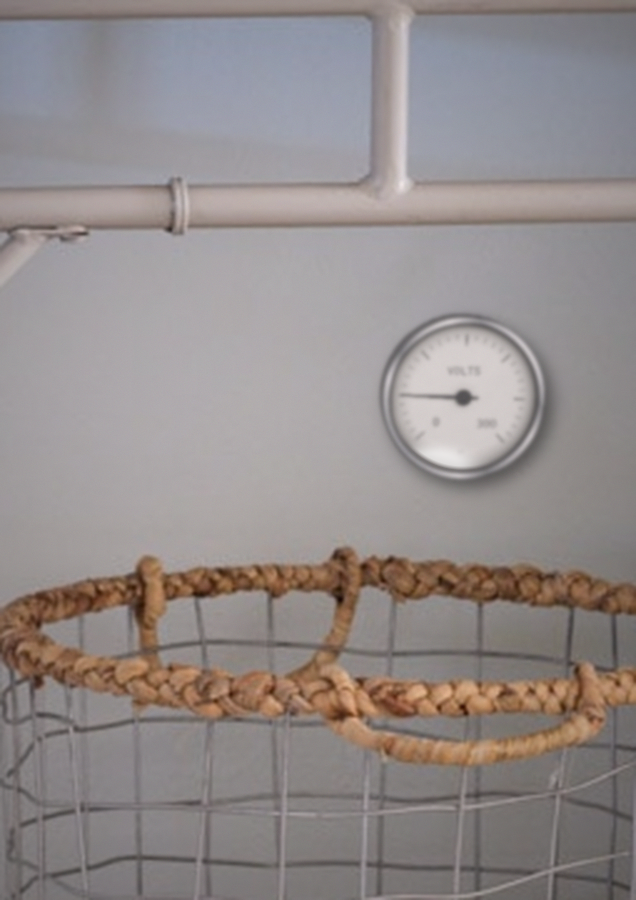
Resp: {"value": 50, "unit": "V"}
